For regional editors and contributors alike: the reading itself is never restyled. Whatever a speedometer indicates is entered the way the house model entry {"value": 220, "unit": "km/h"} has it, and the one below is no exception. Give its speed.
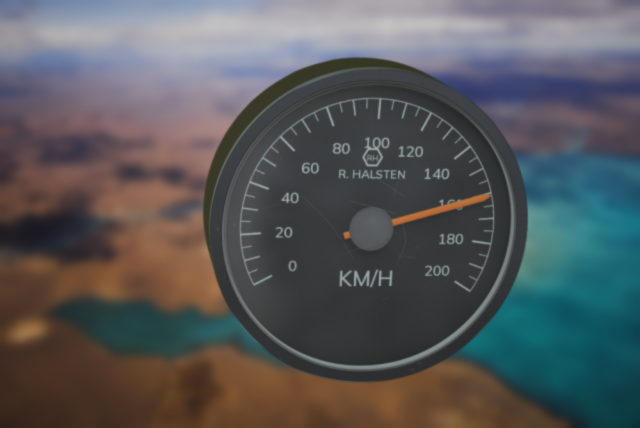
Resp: {"value": 160, "unit": "km/h"}
